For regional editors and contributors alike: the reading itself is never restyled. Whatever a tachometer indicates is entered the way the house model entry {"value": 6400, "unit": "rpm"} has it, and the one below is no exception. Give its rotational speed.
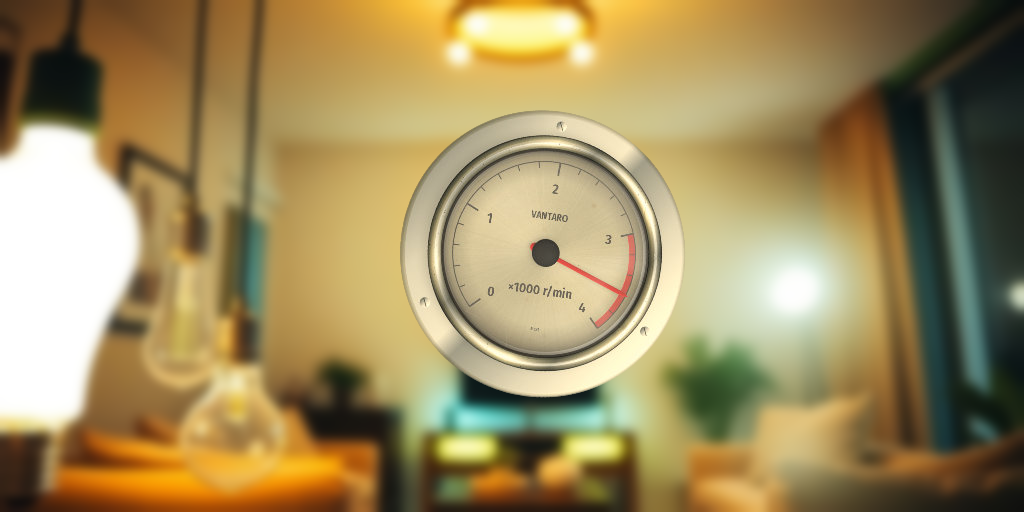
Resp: {"value": 3600, "unit": "rpm"}
